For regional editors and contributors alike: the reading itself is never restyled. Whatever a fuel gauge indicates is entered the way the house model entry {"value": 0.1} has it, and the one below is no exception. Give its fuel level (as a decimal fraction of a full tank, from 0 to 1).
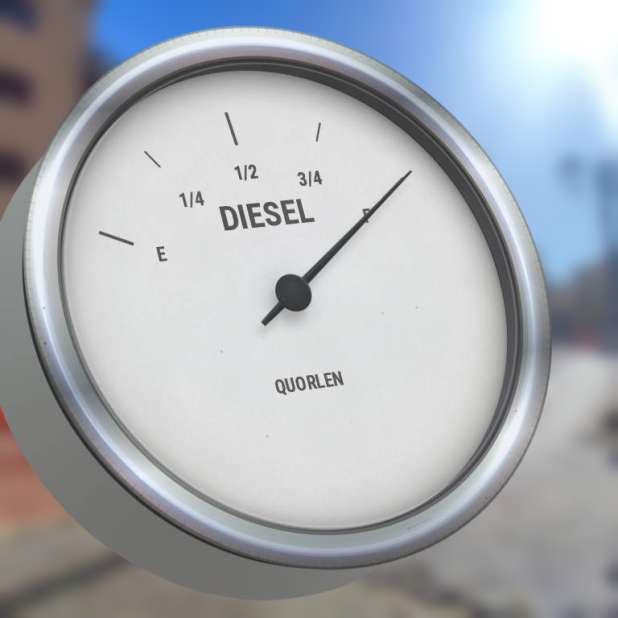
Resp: {"value": 1}
